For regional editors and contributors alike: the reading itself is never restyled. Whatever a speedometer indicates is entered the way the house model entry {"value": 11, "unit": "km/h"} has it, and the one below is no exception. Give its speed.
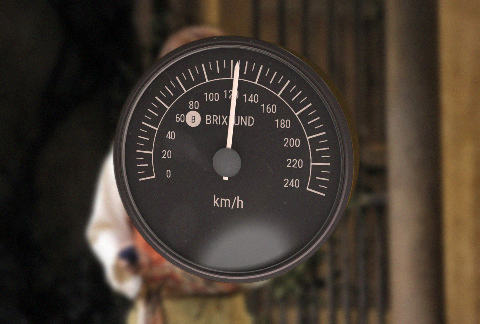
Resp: {"value": 125, "unit": "km/h"}
